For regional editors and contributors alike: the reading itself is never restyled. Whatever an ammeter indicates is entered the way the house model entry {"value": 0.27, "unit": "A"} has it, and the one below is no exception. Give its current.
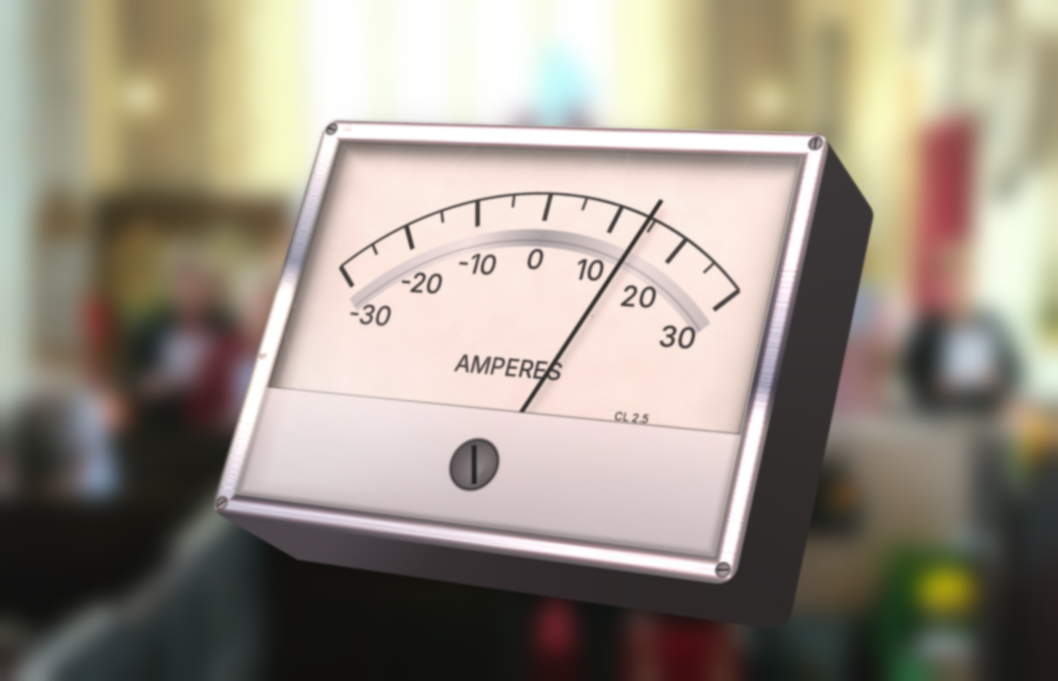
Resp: {"value": 15, "unit": "A"}
